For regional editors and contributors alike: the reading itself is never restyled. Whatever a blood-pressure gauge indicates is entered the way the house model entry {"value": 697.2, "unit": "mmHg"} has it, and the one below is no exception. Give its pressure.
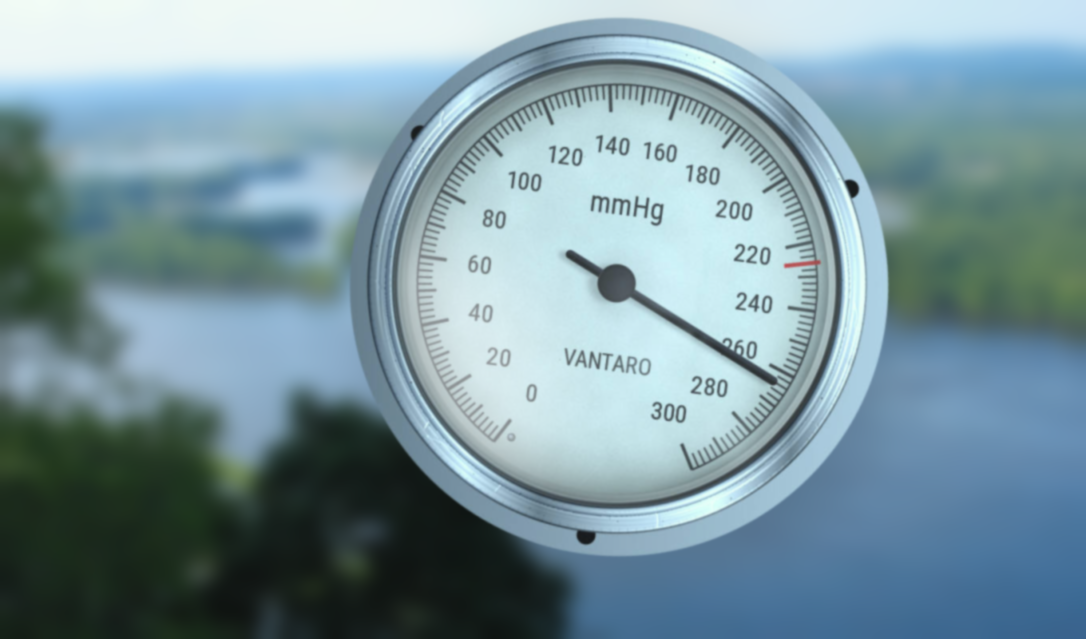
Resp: {"value": 264, "unit": "mmHg"}
